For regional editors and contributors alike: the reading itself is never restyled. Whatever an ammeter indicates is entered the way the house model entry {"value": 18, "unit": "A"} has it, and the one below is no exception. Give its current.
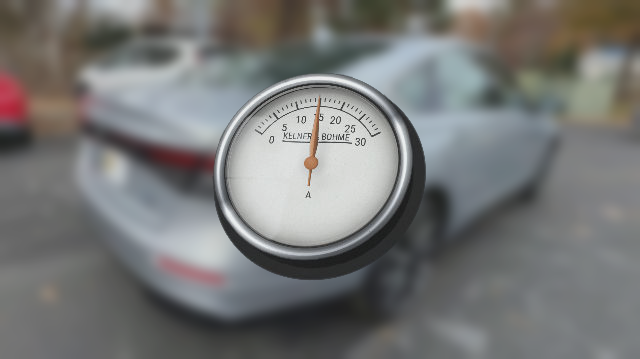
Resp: {"value": 15, "unit": "A"}
